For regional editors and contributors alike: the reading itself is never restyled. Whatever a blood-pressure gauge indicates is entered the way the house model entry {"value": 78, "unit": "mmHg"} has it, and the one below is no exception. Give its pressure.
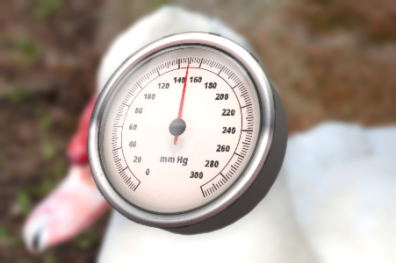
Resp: {"value": 150, "unit": "mmHg"}
